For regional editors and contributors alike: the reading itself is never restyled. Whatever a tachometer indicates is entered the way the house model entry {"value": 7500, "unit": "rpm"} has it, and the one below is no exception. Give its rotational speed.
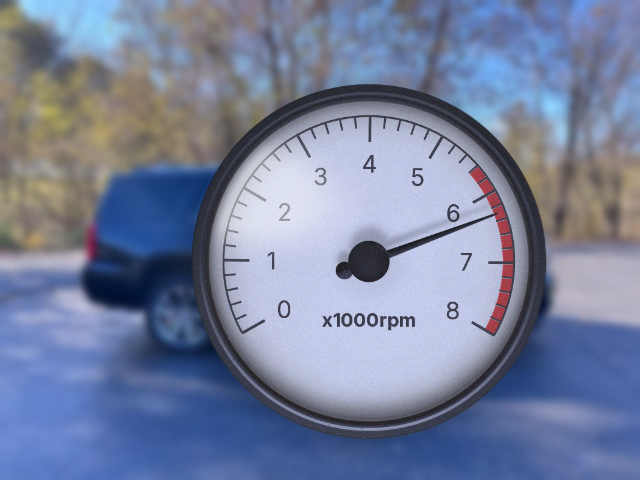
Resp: {"value": 6300, "unit": "rpm"}
